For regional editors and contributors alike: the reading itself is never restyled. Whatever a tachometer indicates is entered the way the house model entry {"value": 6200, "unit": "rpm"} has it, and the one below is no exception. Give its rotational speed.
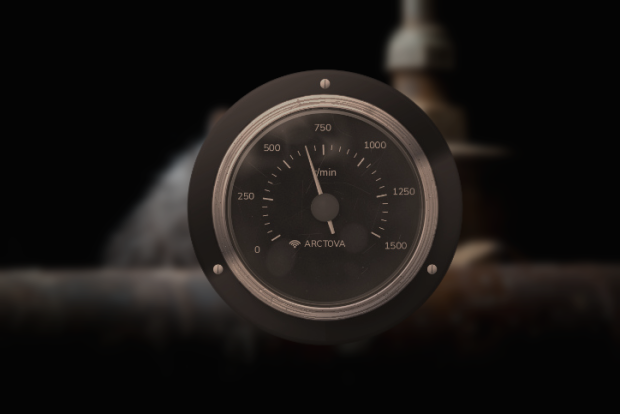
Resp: {"value": 650, "unit": "rpm"}
